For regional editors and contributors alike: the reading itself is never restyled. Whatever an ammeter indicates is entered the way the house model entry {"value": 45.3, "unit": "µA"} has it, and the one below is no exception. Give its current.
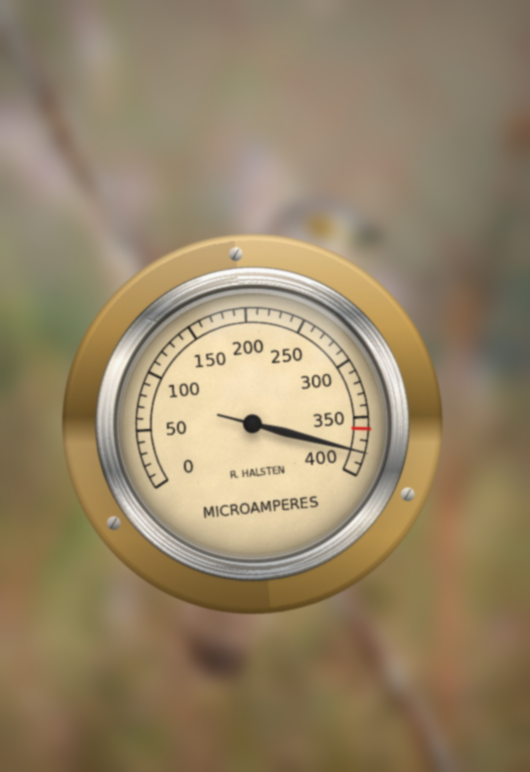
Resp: {"value": 380, "unit": "µA"}
